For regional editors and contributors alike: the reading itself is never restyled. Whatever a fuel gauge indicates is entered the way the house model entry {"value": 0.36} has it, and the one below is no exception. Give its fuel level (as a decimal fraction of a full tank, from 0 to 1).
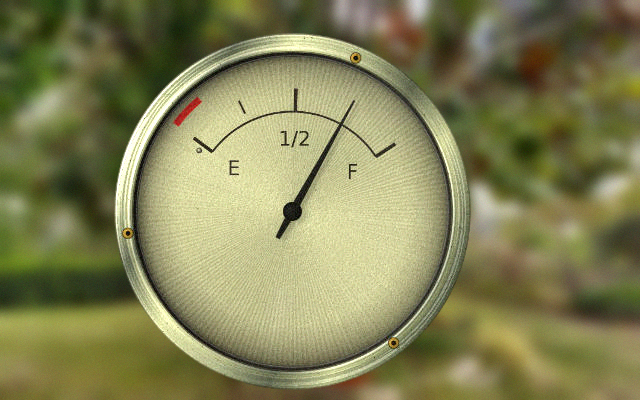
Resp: {"value": 0.75}
